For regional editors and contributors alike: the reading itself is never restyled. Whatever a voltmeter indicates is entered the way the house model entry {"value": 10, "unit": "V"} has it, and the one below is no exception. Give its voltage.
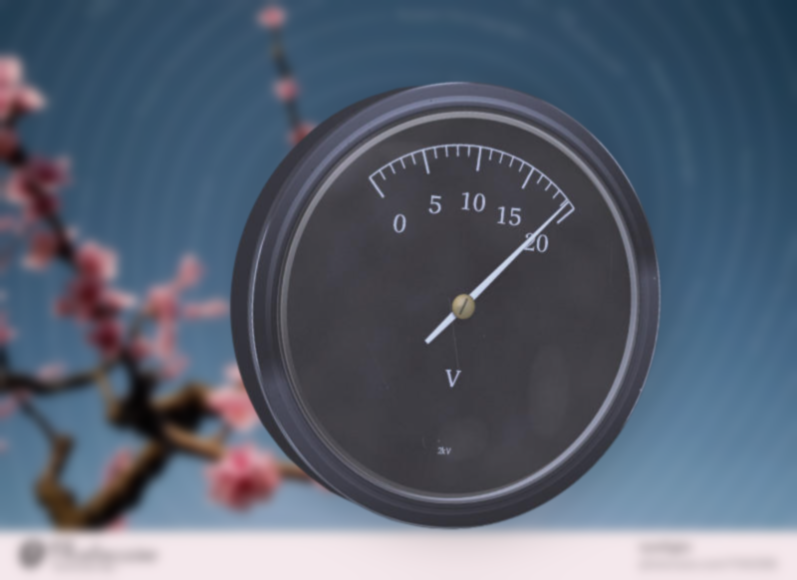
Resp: {"value": 19, "unit": "V"}
